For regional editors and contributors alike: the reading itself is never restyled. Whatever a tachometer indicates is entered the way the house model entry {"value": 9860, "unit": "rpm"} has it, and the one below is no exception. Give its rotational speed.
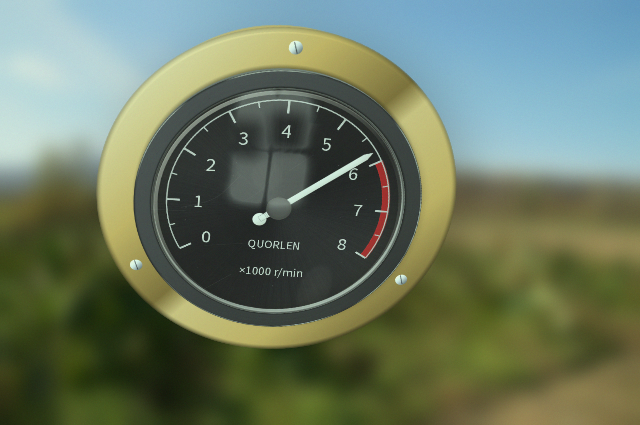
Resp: {"value": 5750, "unit": "rpm"}
